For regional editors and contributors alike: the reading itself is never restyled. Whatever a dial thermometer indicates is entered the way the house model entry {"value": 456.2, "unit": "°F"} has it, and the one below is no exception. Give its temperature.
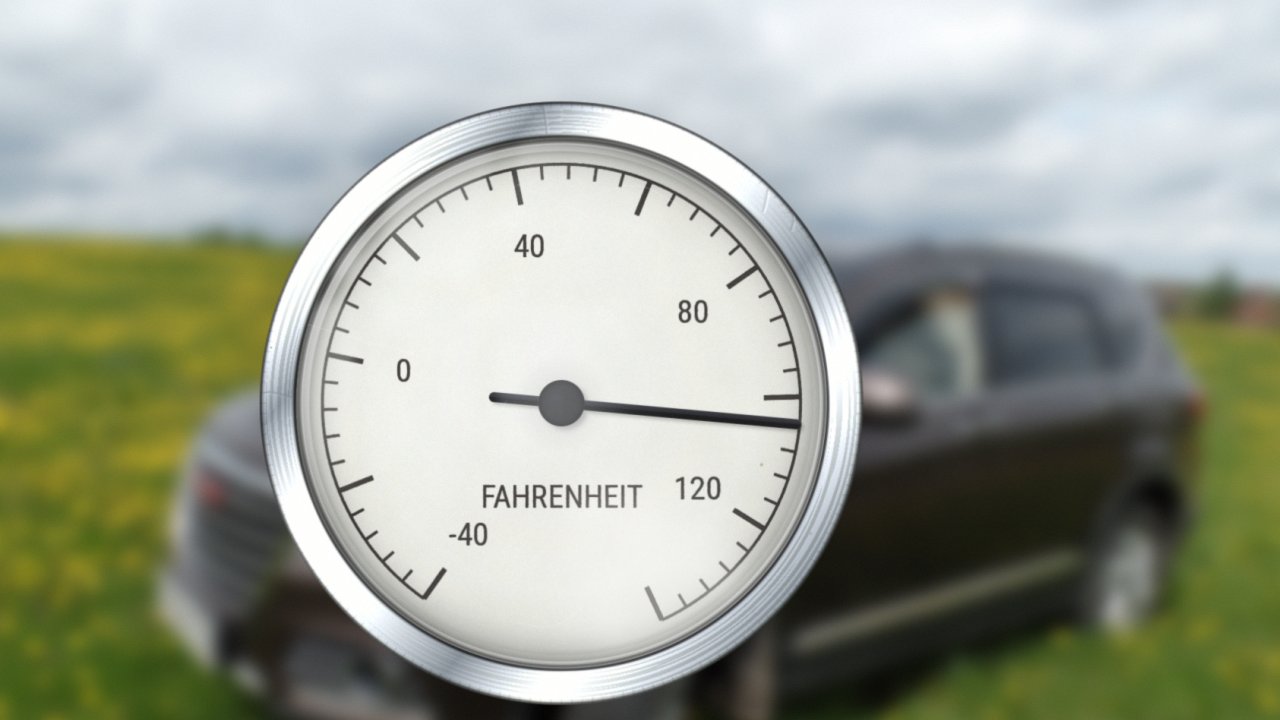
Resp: {"value": 104, "unit": "°F"}
